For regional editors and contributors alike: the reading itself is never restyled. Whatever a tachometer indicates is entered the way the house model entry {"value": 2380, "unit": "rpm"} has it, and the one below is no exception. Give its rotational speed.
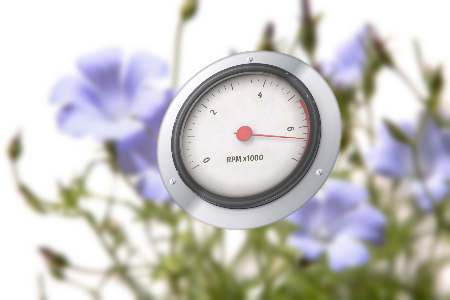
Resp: {"value": 6400, "unit": "rpm"}
